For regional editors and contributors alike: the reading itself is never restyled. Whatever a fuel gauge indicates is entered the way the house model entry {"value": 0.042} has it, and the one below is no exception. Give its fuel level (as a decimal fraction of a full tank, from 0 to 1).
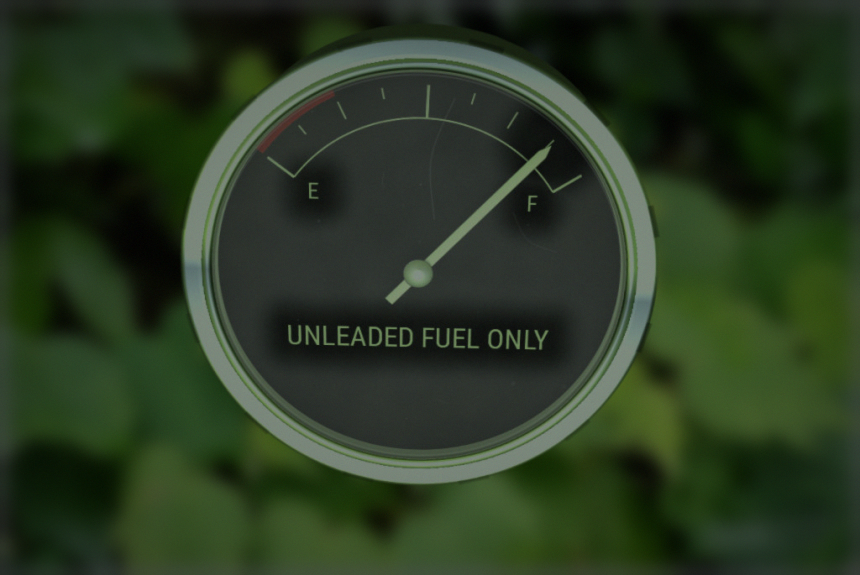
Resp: {"value": 0.875}
